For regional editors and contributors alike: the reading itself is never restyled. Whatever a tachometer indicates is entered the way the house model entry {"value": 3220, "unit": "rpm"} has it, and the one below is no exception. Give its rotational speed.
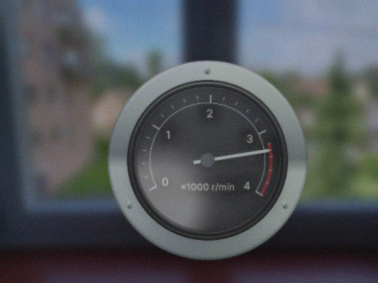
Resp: {"value": 3300, "unit": "rpm"}
